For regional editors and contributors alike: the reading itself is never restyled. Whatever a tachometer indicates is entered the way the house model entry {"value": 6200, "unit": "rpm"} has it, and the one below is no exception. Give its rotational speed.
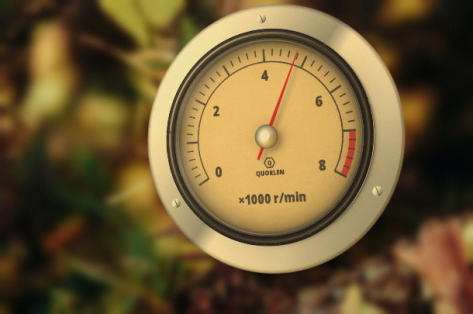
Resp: {"value": 4800, "unit": "rpm"}
